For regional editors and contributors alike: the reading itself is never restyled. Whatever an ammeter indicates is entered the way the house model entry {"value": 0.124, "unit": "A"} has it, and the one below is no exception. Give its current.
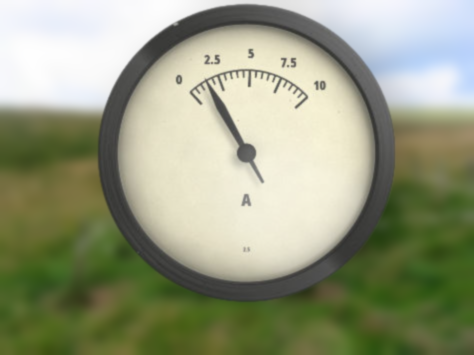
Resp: {"value": 1.5, "unit": "A"}
